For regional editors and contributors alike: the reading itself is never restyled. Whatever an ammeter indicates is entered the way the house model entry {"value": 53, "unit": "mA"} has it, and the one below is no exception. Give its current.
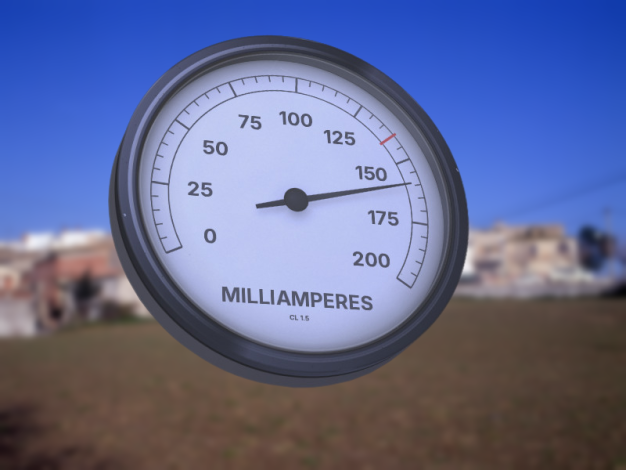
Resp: {"value": 160, "unit": "mA"}
